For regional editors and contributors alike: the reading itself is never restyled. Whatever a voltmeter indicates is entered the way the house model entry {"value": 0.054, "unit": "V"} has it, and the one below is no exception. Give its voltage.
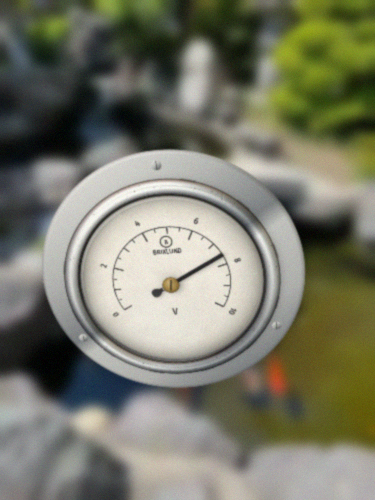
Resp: {"value": 7.5, "unit": "V"}
